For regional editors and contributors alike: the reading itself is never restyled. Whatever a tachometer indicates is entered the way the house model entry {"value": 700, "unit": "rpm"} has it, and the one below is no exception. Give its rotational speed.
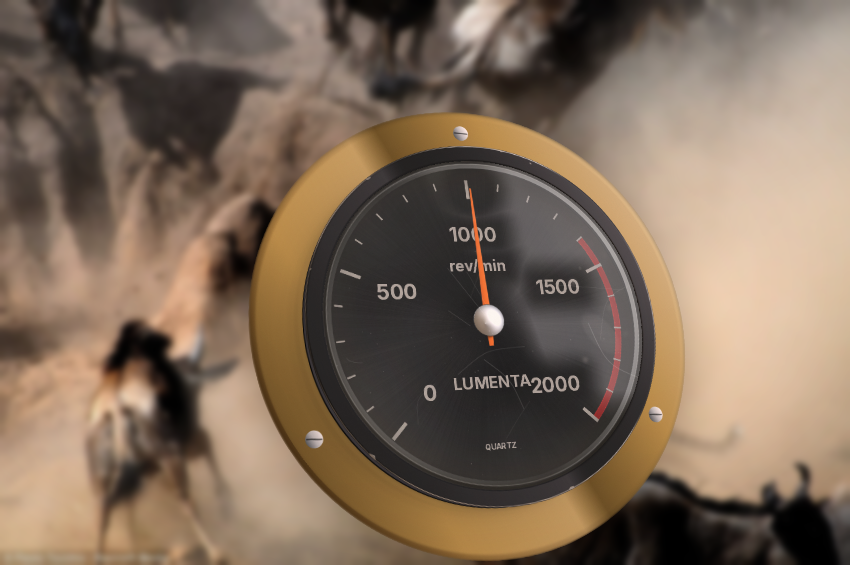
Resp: {"value": 1000, "unit": "rpm"}
